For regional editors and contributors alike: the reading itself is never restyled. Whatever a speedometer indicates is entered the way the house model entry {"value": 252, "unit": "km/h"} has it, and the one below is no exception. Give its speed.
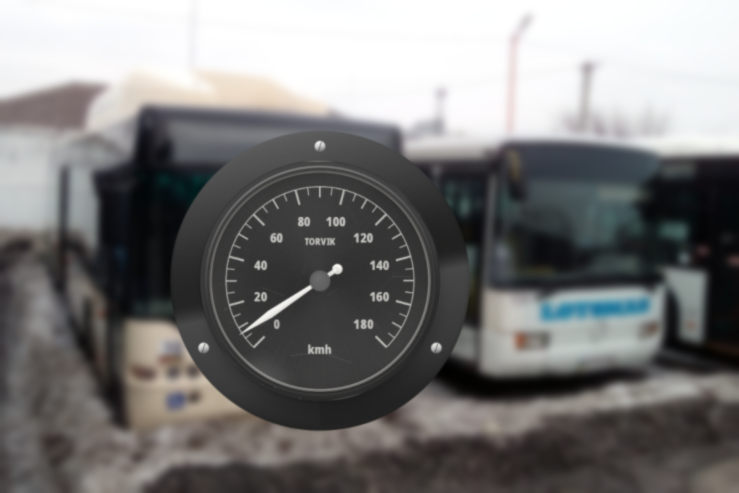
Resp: {"value": 7.5, "unit": "km/h"}
